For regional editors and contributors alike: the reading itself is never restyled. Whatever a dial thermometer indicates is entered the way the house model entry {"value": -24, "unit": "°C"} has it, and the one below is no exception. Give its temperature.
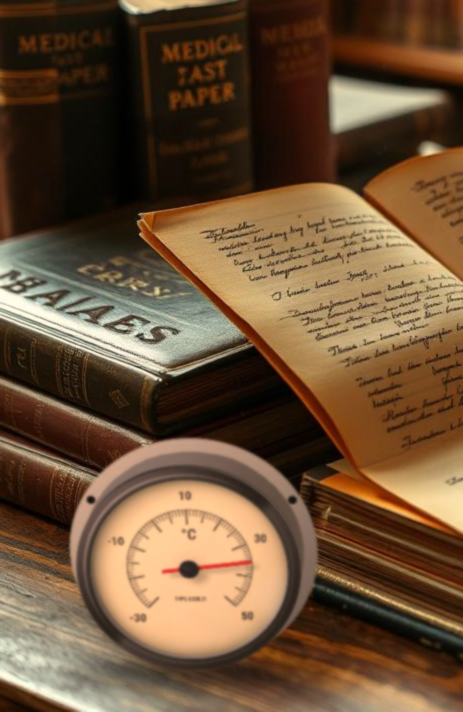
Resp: {"value": 35, "unit": "°C"}
